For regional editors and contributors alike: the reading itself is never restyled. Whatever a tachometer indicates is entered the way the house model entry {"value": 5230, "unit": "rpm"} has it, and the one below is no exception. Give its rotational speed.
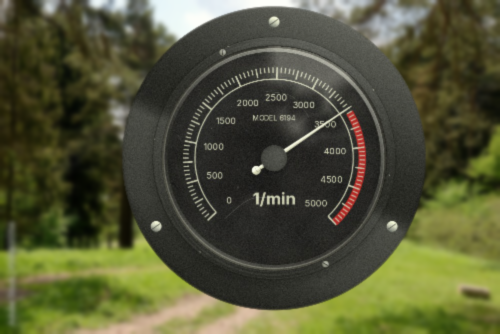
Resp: {"value": 3500, "unit": "rpm"}
